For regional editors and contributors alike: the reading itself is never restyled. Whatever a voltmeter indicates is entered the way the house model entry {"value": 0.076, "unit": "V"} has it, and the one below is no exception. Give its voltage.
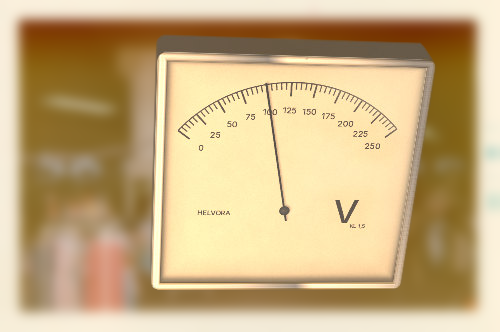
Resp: {"value": 100, "unit": "V"}
